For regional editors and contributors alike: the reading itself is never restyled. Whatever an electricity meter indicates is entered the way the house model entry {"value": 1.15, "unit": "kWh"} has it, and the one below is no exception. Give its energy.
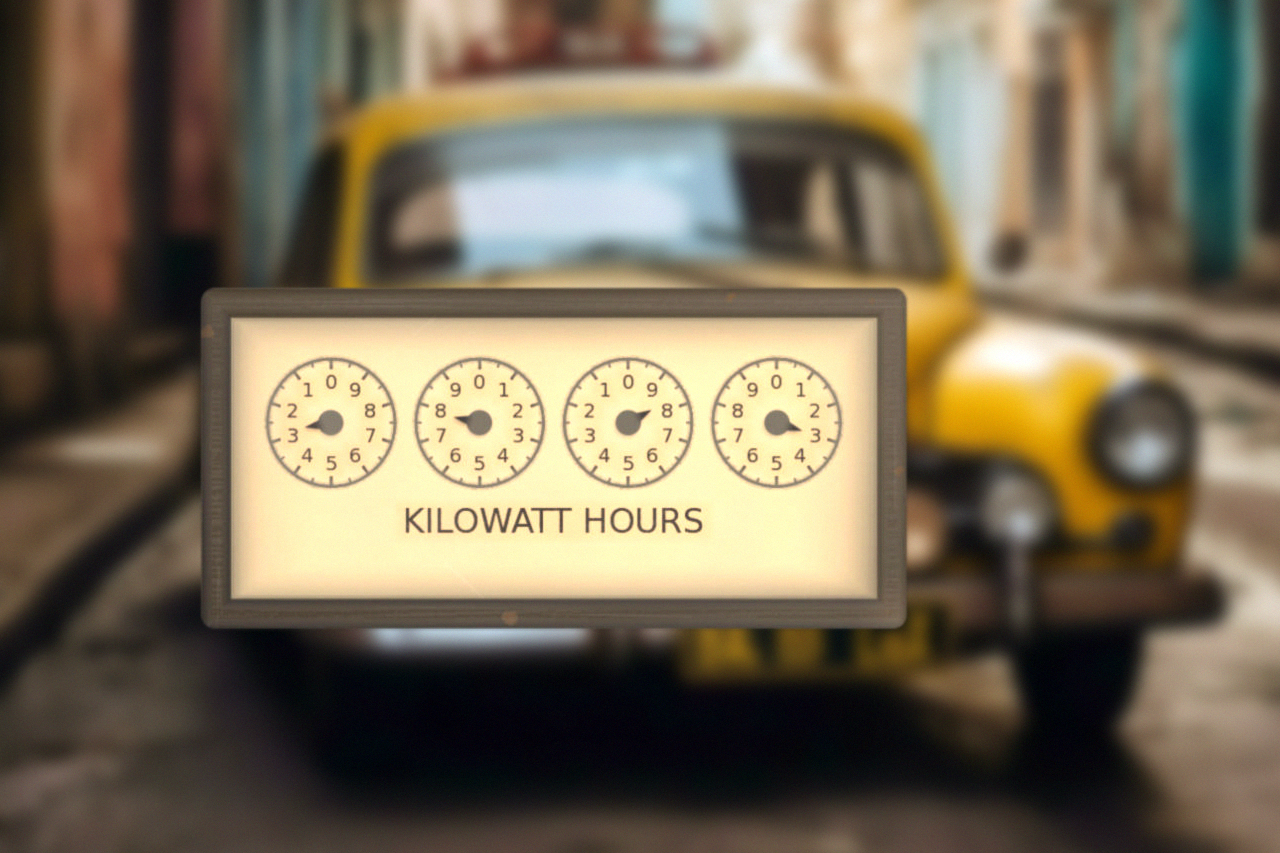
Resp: {"value": 2783, "unit": "kWh"}
